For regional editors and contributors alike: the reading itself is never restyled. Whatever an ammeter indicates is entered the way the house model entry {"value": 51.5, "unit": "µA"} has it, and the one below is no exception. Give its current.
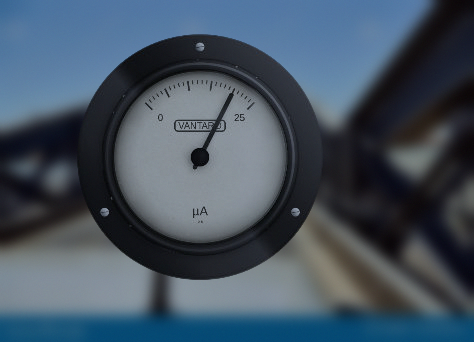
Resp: {"value": 20, "unit": "µA"}
